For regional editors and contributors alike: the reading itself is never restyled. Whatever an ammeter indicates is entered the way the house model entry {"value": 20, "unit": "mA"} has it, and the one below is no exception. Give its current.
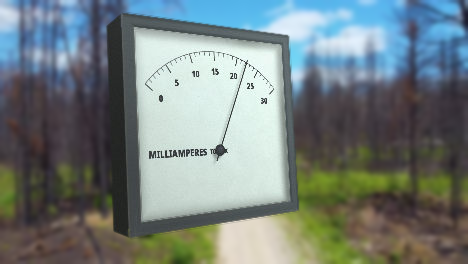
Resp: {"value": 22, "unit": "mA"}
